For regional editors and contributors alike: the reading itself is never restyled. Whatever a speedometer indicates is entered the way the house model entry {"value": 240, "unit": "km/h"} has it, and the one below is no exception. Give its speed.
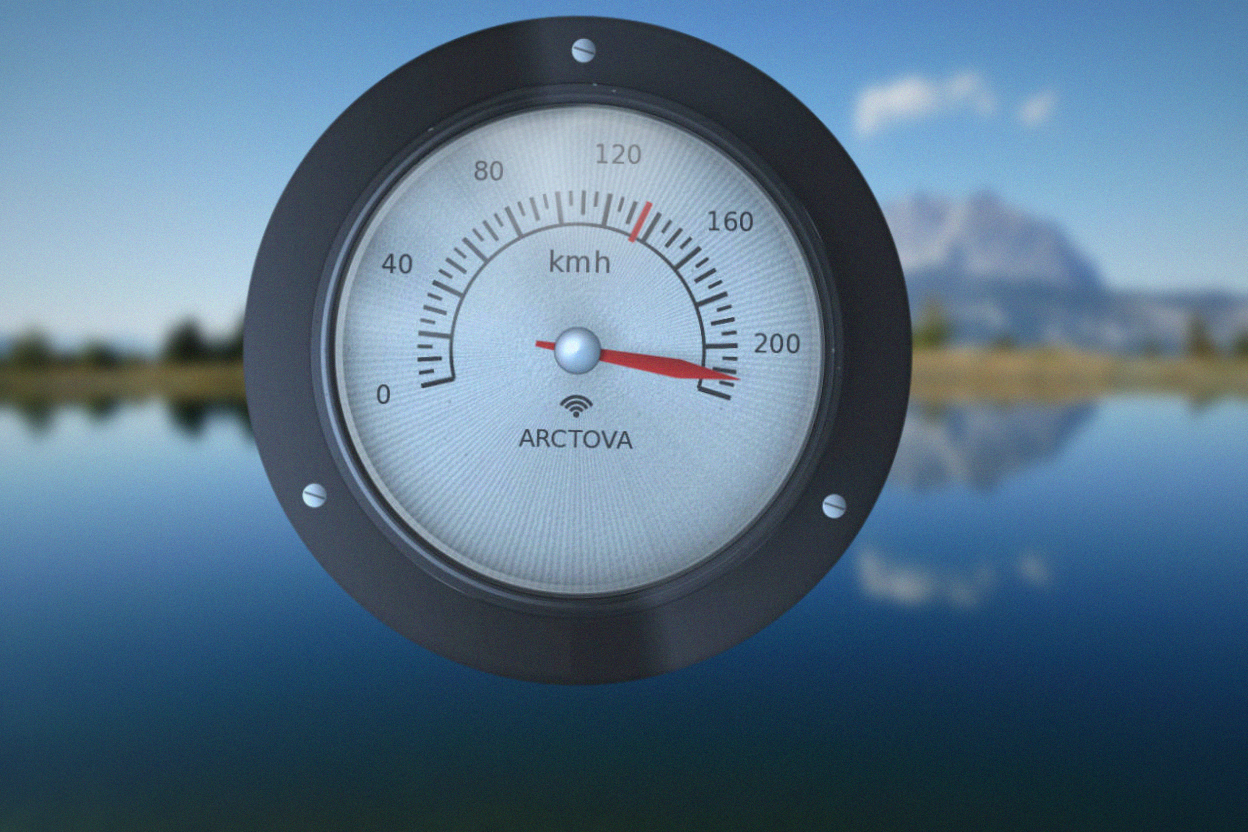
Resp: {"value": 212.5, "unit": "km/h"}
